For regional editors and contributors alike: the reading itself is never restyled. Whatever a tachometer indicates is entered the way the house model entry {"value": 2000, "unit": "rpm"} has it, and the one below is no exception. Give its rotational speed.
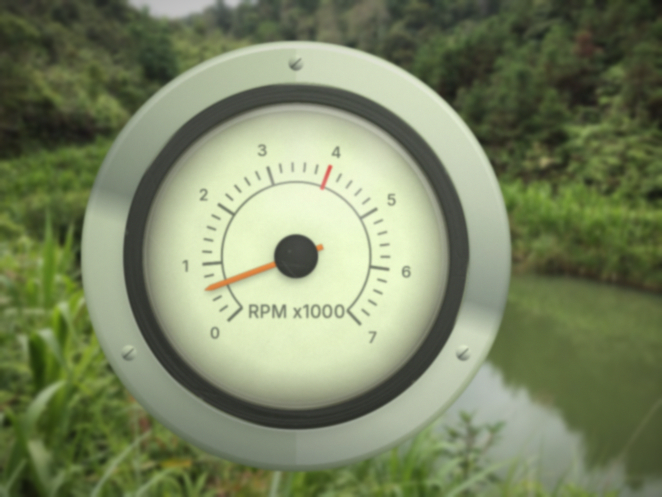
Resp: {"value": 600, "unit": "rpm"}
